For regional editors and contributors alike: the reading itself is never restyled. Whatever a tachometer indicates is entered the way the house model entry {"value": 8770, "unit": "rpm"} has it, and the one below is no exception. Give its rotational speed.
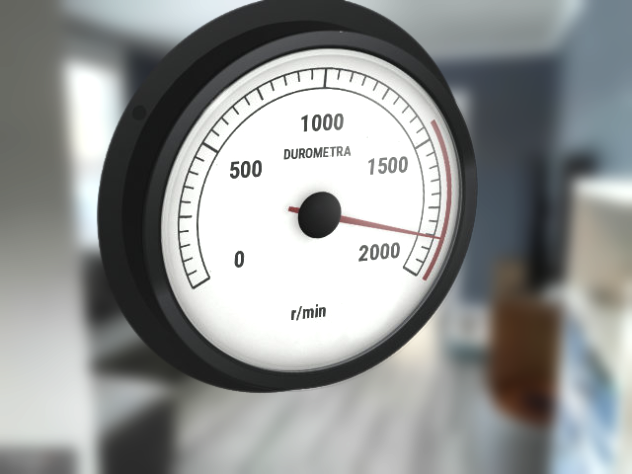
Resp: {"value": 1850, "unit": "rpm"}
